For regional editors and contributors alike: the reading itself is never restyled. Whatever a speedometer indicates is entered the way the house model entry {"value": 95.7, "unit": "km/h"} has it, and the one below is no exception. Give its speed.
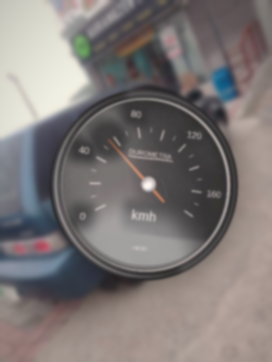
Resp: {"value": 55, "unit": "km/h"}
